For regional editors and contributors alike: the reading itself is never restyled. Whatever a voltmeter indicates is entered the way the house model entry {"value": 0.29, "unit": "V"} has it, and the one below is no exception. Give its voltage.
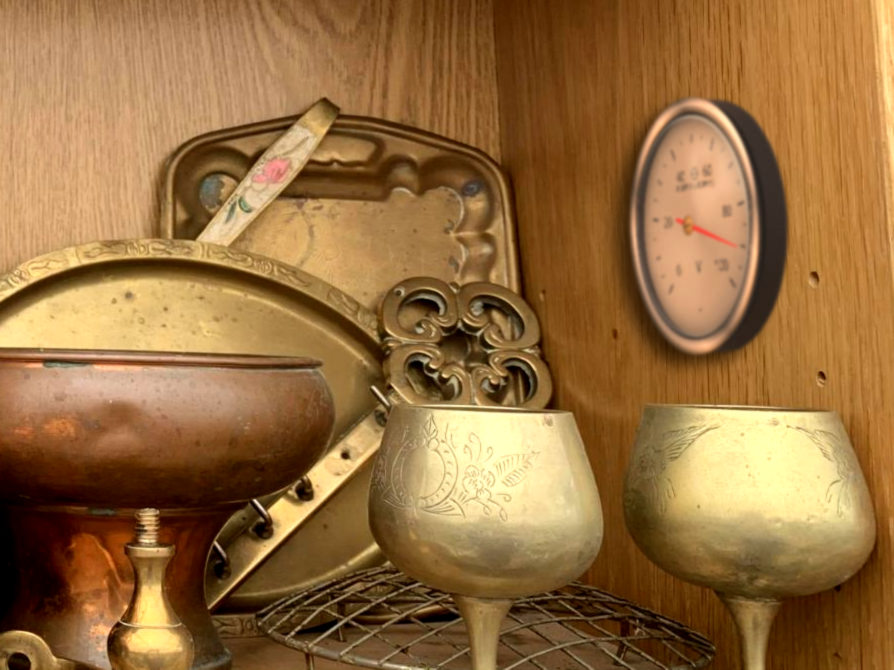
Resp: {"value": 90, "unit": "V"}
